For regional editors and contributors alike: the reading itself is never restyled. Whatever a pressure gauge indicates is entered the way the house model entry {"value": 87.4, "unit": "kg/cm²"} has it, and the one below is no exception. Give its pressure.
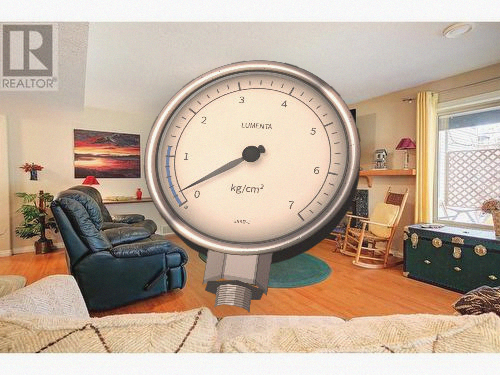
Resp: {"value": 0.2, "unit": "kg/cm²"}
